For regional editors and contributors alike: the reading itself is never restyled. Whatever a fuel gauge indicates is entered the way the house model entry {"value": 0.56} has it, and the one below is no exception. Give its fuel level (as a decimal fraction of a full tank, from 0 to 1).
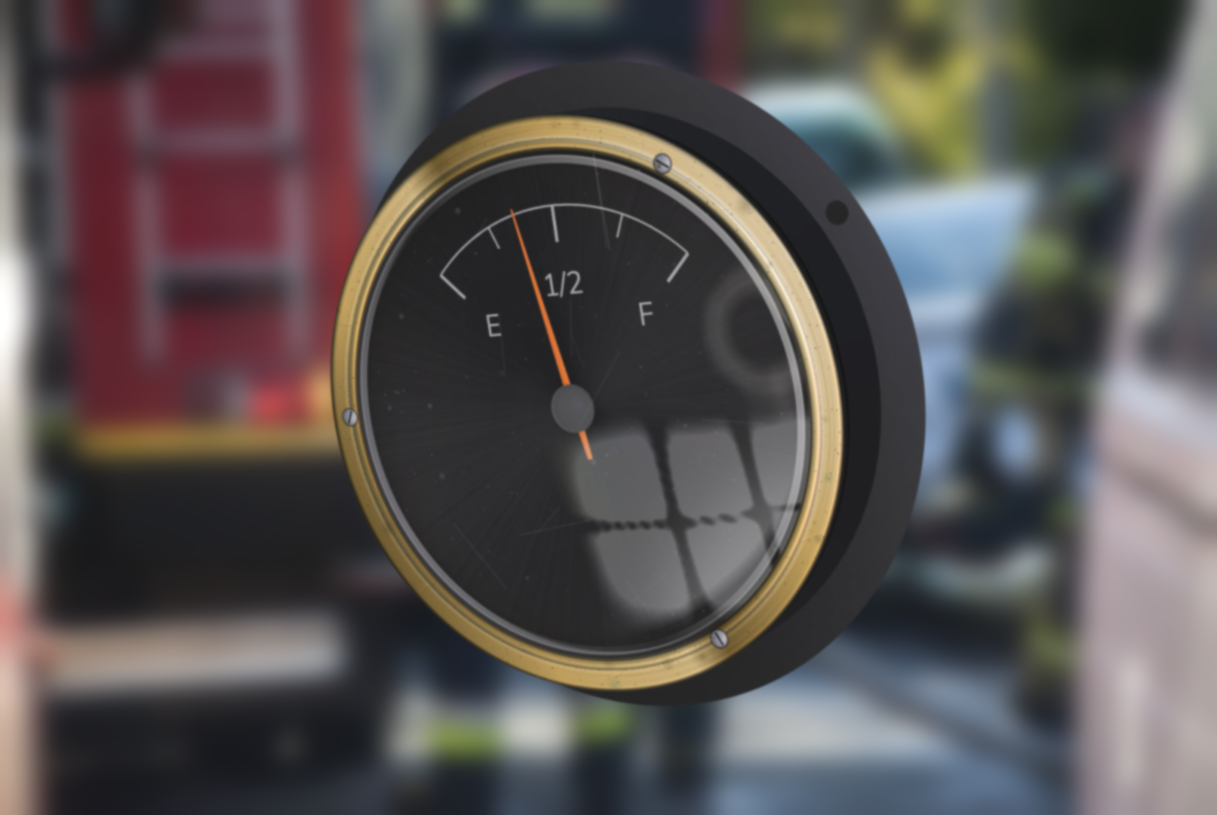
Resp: {"value": 0.375}
